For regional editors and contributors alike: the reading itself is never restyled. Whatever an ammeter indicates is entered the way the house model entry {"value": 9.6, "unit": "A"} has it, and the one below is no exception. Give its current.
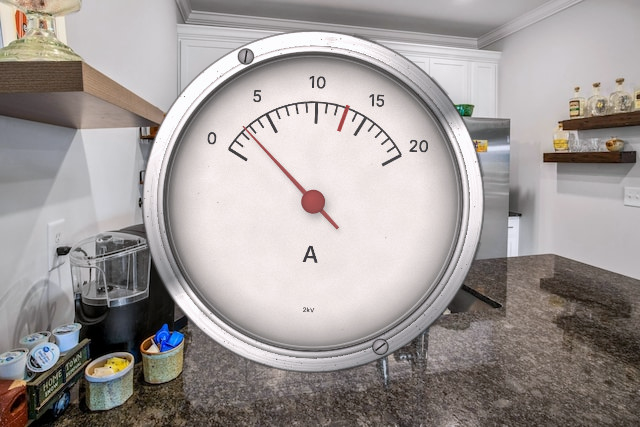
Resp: {"value": 2.5, "unit": "A"}
